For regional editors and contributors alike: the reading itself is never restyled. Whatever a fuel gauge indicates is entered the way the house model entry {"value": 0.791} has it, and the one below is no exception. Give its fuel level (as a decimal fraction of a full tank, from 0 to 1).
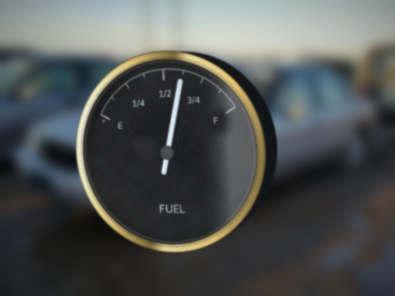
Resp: {"value": 0.625}
